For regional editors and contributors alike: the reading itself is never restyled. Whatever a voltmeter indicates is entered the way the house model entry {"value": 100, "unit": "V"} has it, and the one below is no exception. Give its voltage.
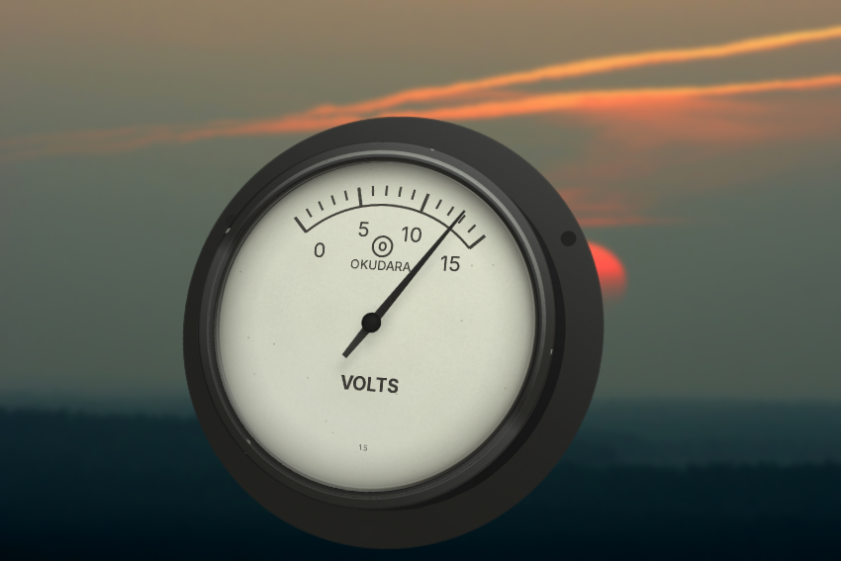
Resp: {"value": 13, "unit": "V"}
